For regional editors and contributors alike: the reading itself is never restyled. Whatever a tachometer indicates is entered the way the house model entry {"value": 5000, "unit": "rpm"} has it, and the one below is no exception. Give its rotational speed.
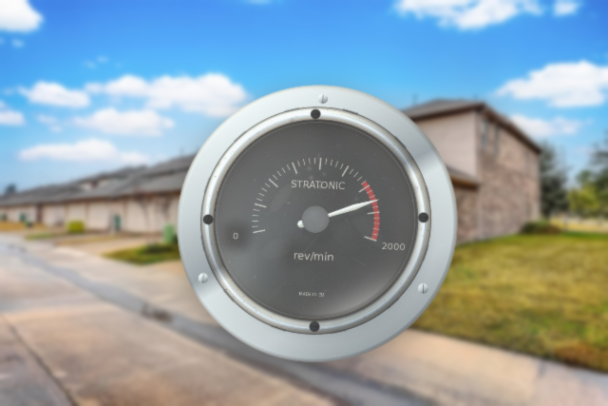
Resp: {"value": 1650, "unit": "rpm"}
